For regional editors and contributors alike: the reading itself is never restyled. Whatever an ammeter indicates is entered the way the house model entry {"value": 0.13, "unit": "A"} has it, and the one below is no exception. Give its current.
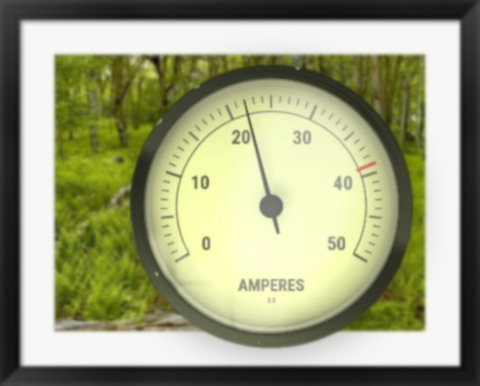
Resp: {"value": 22, "unit": "A"}
